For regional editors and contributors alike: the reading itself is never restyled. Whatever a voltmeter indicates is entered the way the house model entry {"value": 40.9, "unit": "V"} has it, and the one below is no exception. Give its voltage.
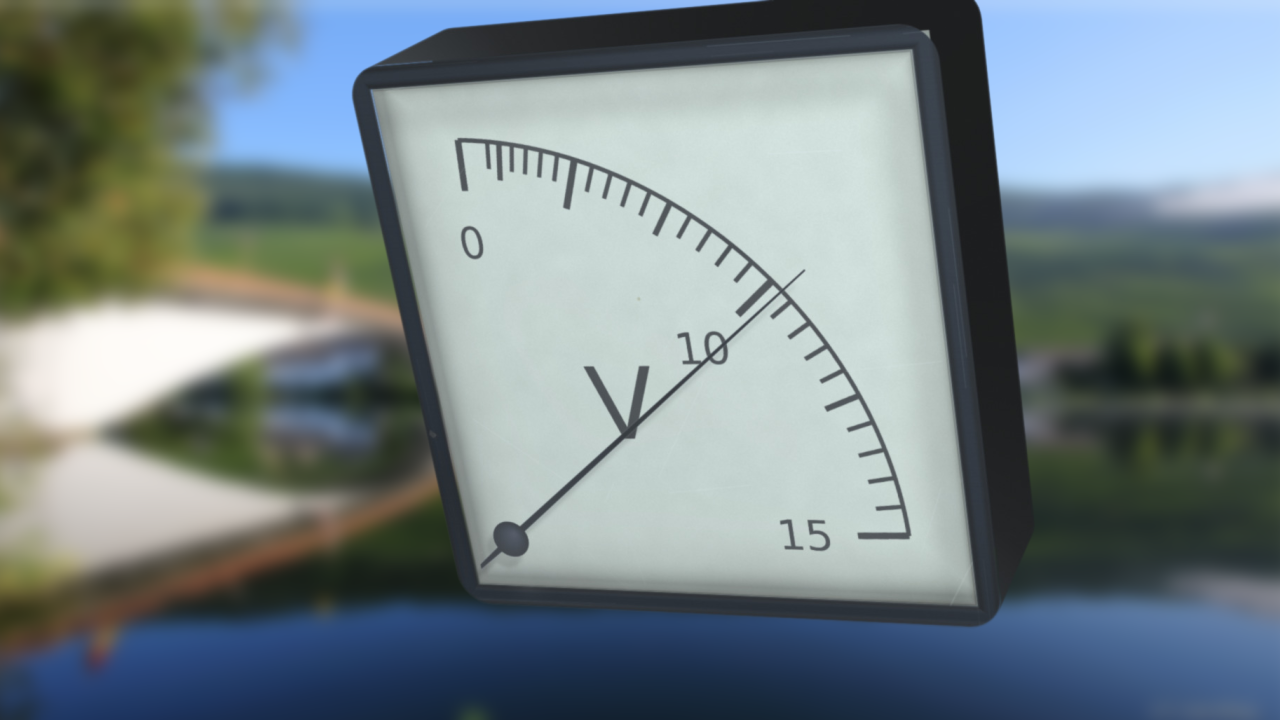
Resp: {"value": 10.25, "unit": "V"}
